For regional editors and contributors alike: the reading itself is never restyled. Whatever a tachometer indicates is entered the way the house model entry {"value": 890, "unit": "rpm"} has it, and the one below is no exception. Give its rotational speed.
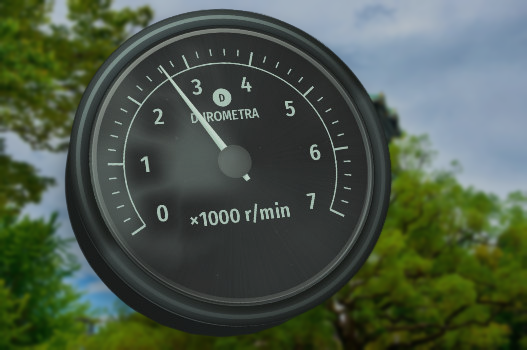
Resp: {"value": 2600, "unit": "rpm"}
